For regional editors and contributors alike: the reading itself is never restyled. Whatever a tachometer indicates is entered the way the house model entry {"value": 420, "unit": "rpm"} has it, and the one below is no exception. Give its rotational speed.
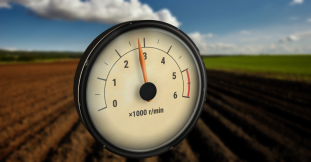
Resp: {"value": 2750, "unit": "rpm"}
